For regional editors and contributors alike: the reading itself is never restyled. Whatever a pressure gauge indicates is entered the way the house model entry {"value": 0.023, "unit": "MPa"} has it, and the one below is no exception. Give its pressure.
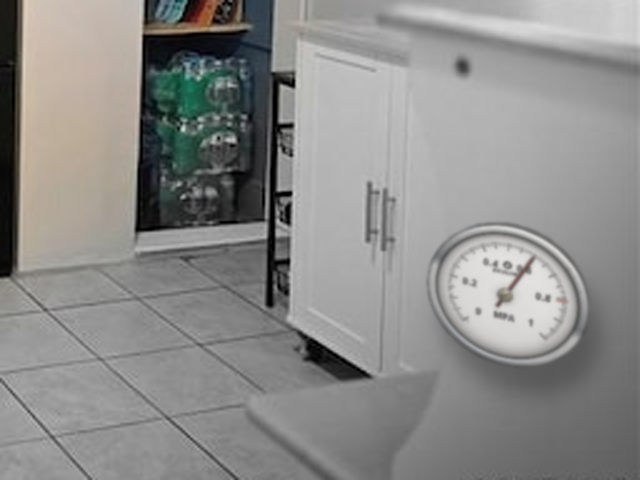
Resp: {"value": 0.6, "unit": "MPa"}
